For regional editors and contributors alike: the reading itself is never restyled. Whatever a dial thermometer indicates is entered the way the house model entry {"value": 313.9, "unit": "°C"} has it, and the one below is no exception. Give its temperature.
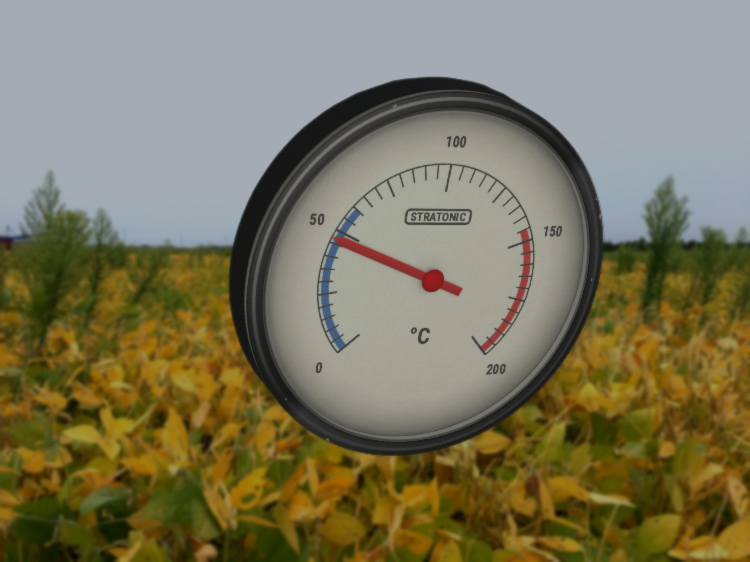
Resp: {"value": 47.5, "unit": "°C"}
